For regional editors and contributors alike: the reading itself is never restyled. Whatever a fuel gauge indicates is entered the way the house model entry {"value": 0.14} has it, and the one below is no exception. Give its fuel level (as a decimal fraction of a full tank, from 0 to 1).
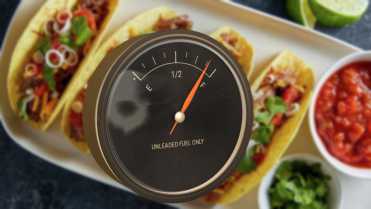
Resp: {"value": 0.875}
